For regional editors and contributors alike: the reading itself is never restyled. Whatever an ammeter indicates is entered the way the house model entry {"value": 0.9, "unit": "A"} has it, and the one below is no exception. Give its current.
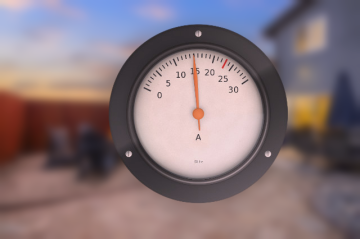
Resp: {"value": 15, "unit": "A"}
